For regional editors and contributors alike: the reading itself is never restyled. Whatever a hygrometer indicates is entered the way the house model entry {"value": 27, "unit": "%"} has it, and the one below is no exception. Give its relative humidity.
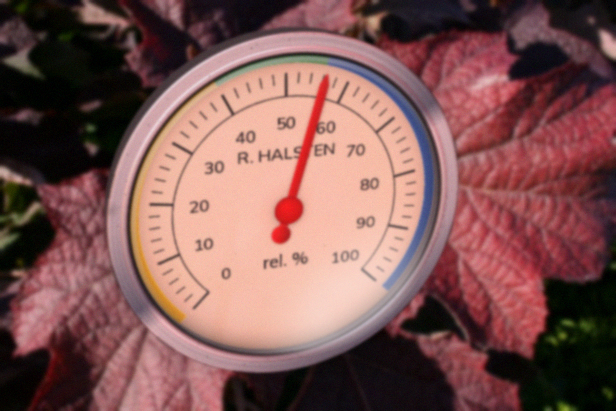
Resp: {"value": 56, "unit": "%"}
